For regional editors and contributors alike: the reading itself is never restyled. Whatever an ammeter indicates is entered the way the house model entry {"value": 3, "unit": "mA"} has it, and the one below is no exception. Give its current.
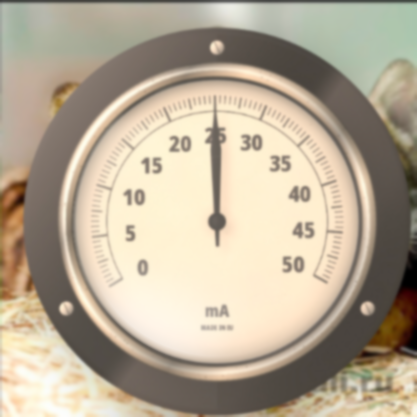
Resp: {"value": 25, "unit": "mA"}
